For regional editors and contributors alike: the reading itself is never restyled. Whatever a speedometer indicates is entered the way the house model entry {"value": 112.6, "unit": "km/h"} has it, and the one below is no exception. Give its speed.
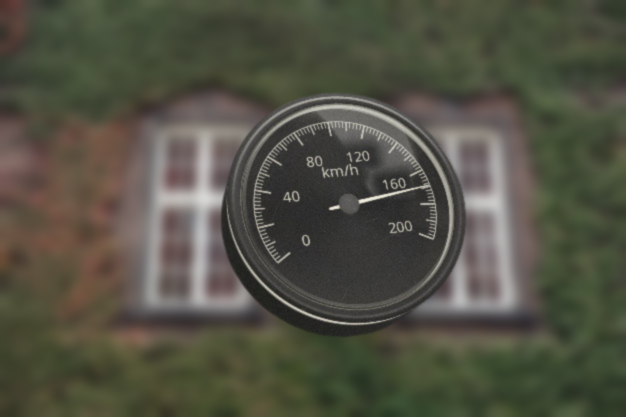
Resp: {"value": 170, "unit": "km/h"}
